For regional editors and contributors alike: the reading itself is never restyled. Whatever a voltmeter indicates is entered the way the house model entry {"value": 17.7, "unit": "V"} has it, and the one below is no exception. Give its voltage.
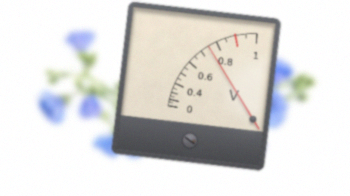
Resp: {"value": 0.75, "unit": "V"}
